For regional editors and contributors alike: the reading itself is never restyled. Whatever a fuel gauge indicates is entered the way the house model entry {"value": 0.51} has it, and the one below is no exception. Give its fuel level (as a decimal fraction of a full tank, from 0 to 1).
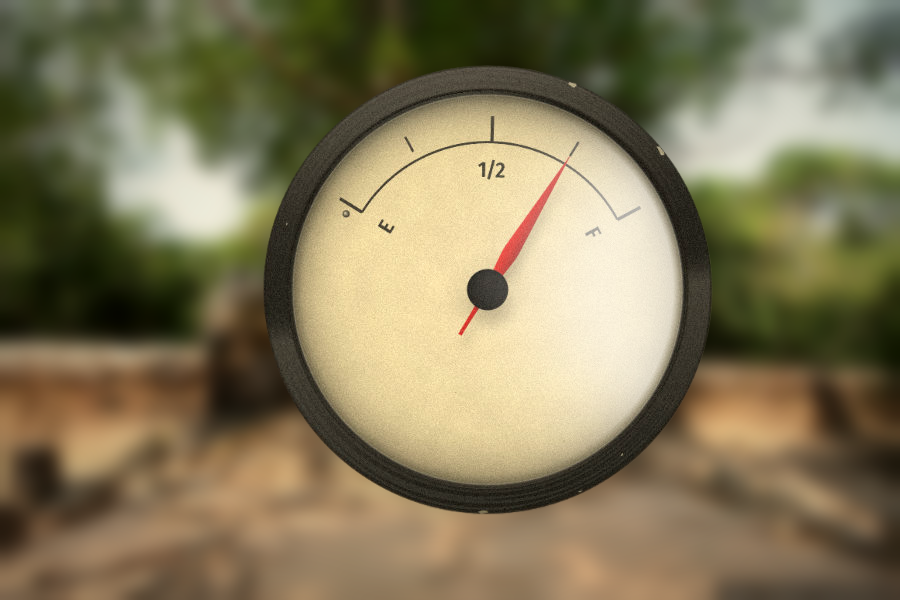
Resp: {"value": 0.75}
